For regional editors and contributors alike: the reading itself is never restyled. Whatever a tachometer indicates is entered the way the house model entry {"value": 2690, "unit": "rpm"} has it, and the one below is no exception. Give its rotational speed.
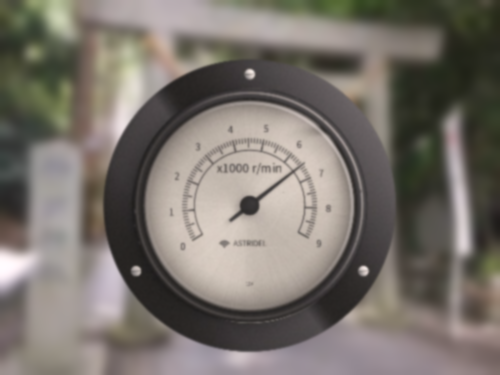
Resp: {"value": 6500, "unit": "rpm"}
